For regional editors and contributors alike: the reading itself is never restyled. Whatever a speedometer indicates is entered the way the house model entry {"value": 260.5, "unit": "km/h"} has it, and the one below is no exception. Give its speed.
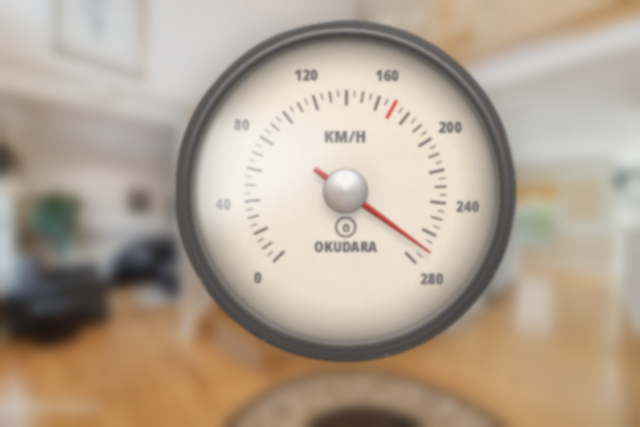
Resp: {"value": 270, "unit": "km/h"}
